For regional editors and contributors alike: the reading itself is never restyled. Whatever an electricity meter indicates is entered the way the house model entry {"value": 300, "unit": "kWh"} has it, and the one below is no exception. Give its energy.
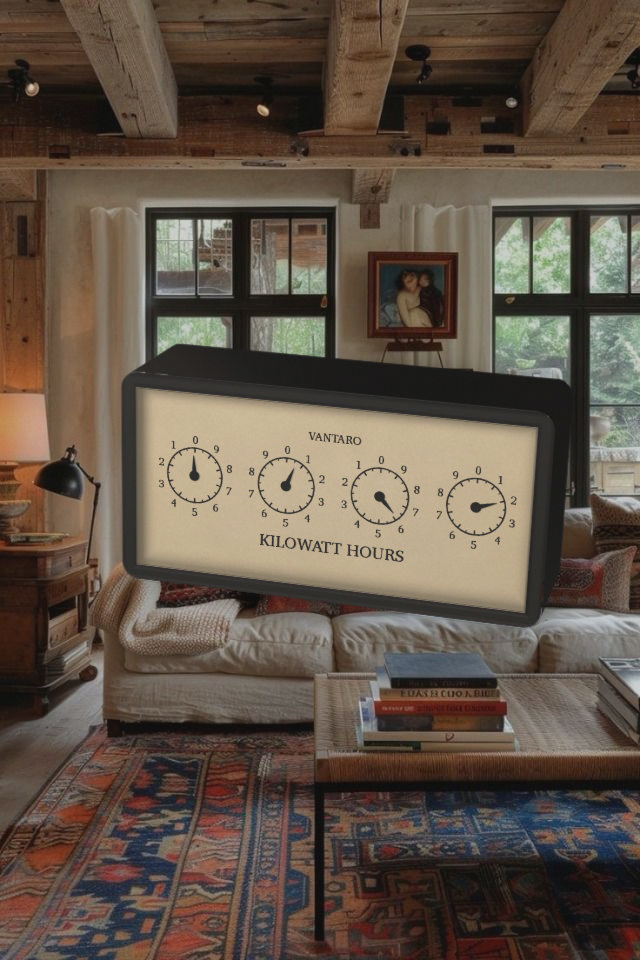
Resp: {"value": 62, "unit": "kWh"}
